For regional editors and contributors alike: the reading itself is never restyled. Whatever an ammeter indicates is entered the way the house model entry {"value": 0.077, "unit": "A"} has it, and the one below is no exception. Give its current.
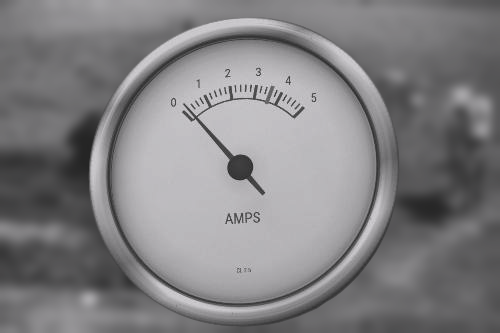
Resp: {"value": 0.2, "unit": "A"}
